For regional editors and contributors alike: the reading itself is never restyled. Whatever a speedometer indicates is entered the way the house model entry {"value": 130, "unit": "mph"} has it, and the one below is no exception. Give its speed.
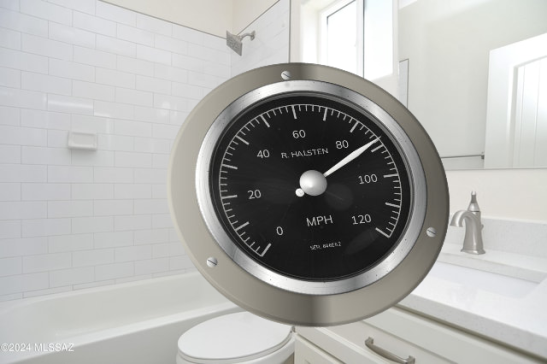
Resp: {"value": 88, "unit": "mph"}
